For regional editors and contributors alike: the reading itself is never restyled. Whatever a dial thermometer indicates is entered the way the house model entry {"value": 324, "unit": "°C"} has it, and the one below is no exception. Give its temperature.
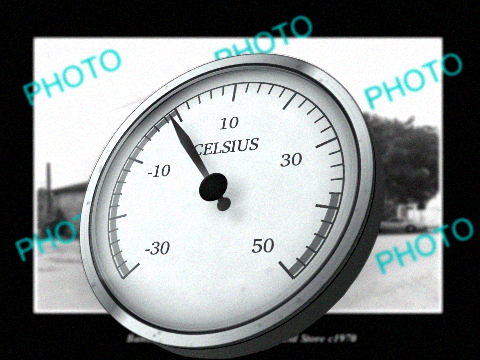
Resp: {"value": -1, "unit": "°C"}
